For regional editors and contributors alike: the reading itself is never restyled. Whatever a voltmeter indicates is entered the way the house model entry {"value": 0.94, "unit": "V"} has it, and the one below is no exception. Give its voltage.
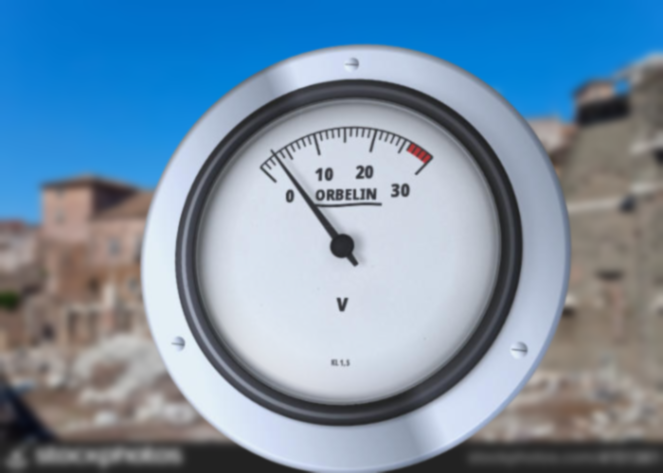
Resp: {"value": 3, "unit": "V"}
